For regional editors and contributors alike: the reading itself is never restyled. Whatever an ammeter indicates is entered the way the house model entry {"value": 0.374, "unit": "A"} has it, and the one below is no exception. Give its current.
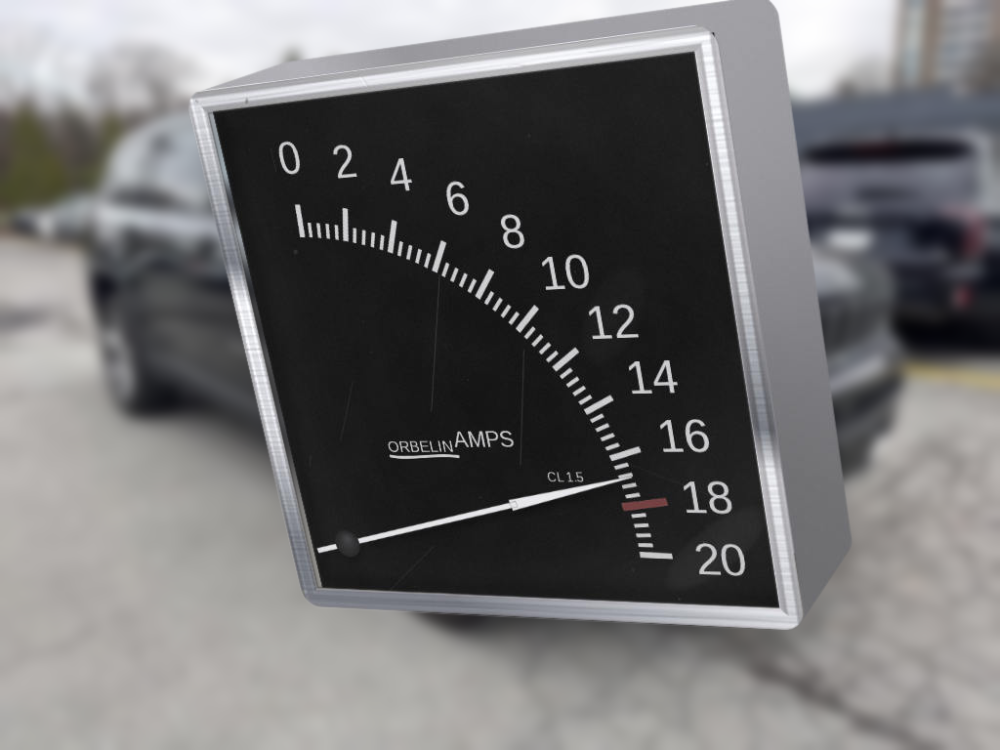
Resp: {"value": 16.8, "unit": "A"}
